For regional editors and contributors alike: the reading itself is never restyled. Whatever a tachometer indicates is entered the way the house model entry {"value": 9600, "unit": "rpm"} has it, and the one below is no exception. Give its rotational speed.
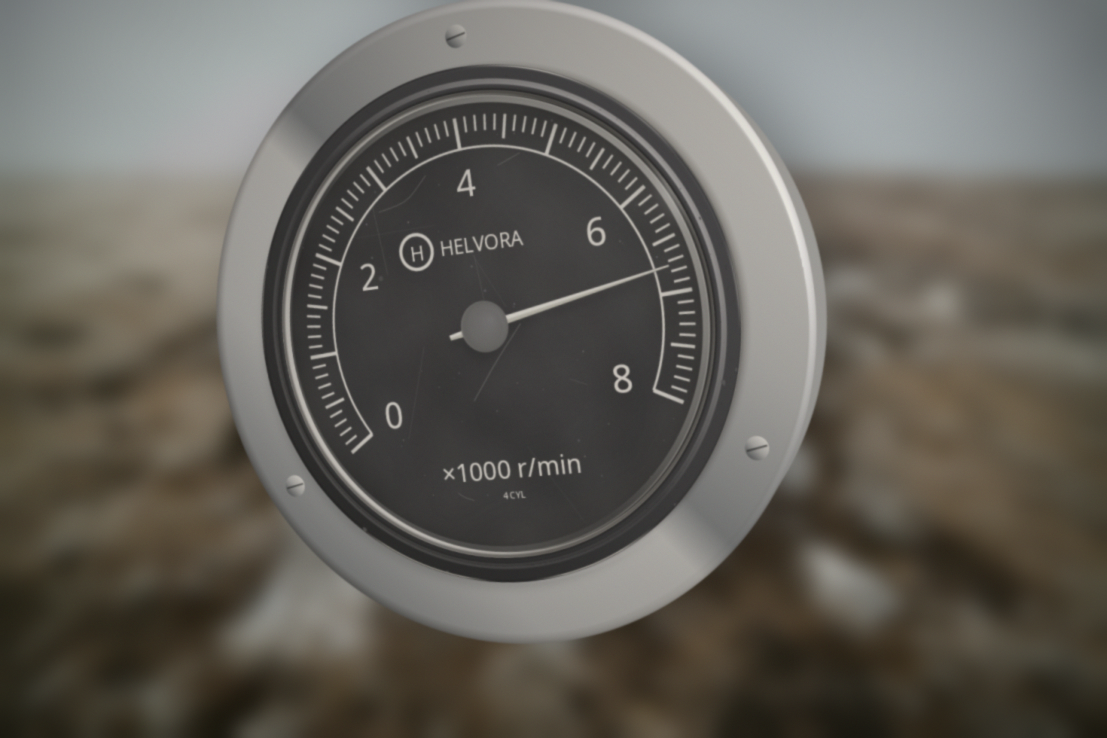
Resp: {"value": 6750, "unit": "rpm"}
